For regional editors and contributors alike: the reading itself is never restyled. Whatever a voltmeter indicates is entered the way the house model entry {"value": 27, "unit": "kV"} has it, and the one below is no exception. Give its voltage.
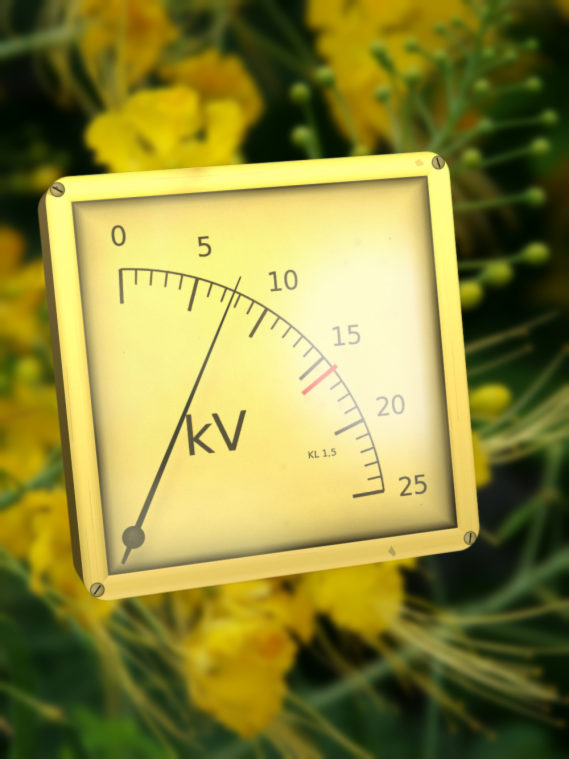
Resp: {"value": 7.5, "unit": "kV"}
